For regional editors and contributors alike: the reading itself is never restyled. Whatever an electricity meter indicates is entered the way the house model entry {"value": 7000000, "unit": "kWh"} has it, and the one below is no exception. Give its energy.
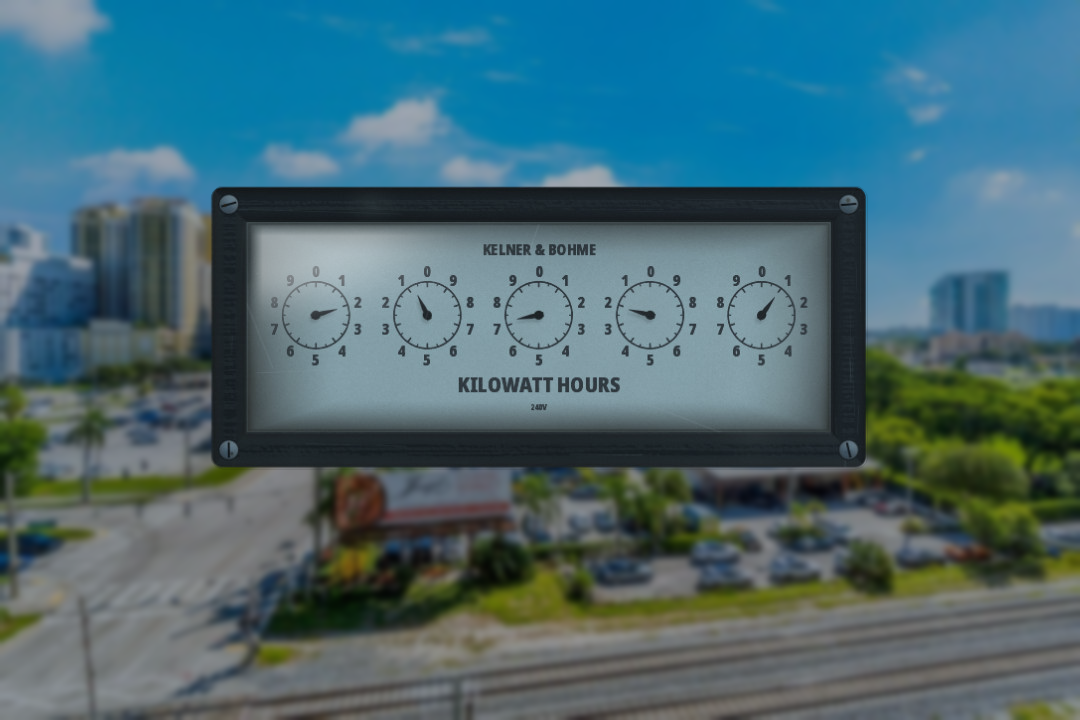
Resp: {"value": 20721, "unit": "kWh"}
